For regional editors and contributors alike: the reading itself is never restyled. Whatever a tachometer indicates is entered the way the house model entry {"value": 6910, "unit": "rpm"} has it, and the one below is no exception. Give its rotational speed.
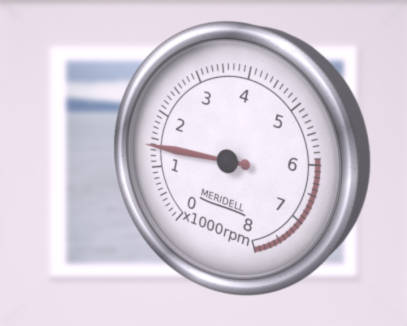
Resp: {"value": 1400, "unit": "rpm"}
